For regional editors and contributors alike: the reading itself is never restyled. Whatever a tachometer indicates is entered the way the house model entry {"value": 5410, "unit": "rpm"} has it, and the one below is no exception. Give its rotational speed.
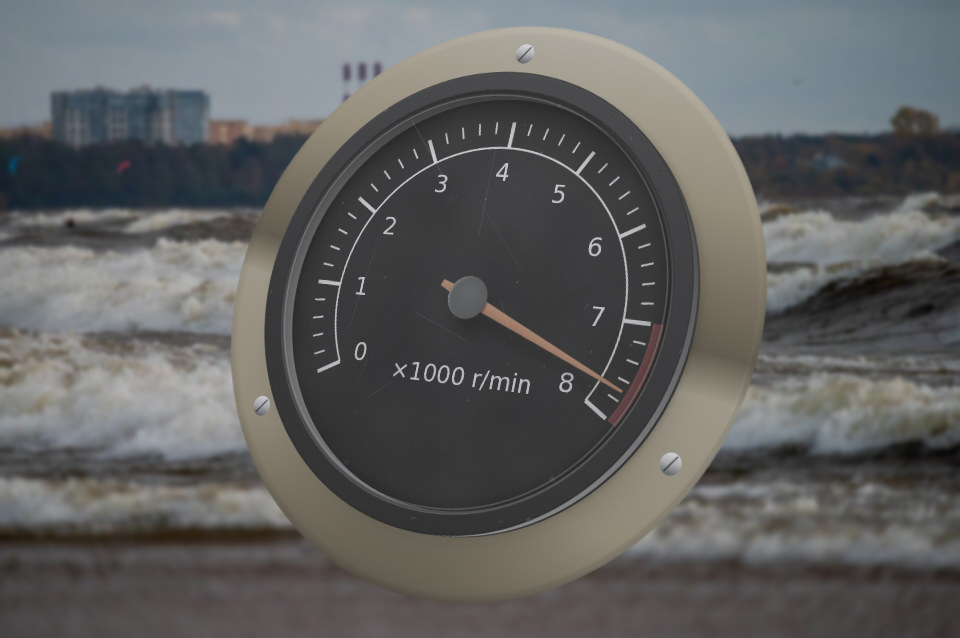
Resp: {"value": 7700, "unit": "rpm"}
